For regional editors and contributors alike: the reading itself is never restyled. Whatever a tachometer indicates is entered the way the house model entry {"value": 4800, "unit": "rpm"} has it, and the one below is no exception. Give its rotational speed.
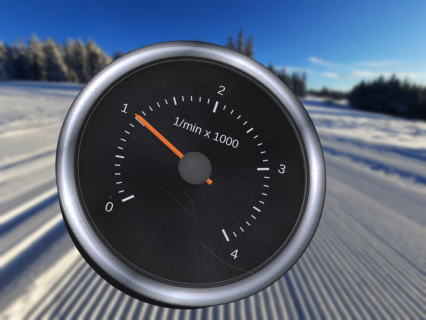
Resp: {"value": 1000, "unit": "rpm"}
